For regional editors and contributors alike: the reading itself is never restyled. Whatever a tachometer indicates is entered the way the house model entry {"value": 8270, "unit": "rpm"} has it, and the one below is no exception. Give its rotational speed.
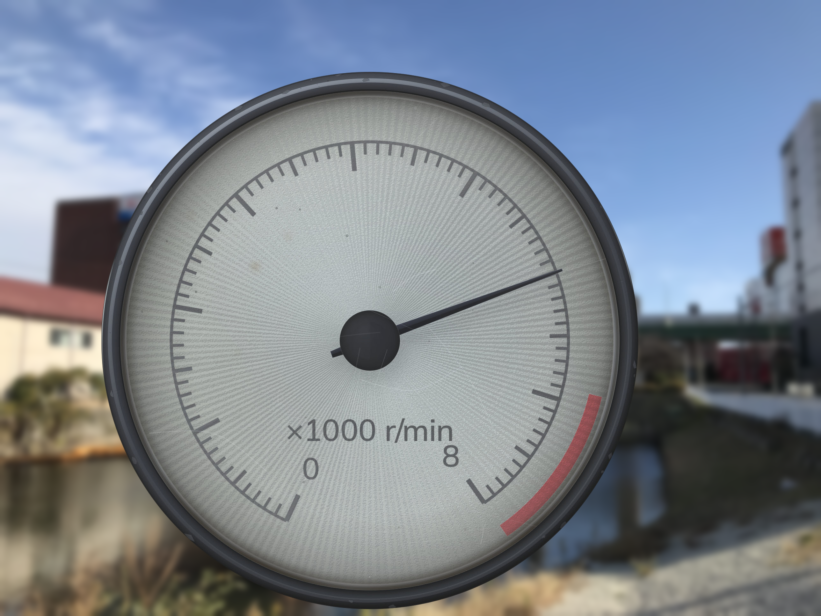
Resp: {"value": 6000, "unit": "rpm"}
